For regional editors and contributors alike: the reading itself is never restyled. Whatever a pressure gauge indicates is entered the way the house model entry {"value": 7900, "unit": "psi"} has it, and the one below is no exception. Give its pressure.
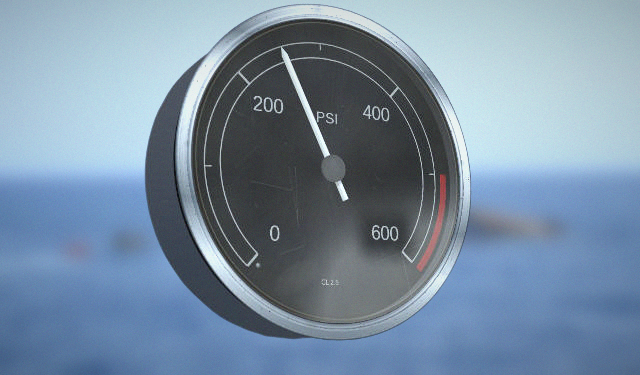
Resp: {"value": 250, "unit": "psi"}
